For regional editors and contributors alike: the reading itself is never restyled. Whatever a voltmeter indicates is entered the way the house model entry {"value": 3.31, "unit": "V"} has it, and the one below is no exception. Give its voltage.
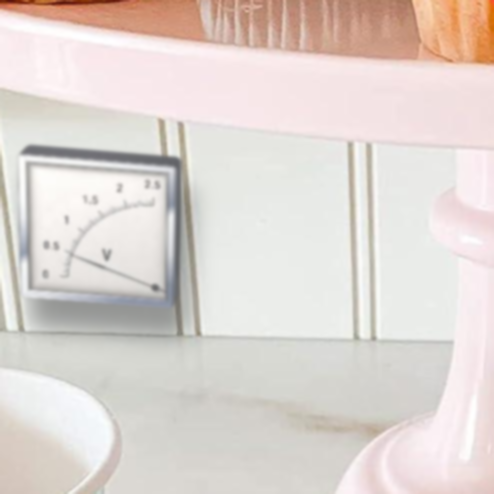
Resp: {"value": 0.5, "unit": "V"}
